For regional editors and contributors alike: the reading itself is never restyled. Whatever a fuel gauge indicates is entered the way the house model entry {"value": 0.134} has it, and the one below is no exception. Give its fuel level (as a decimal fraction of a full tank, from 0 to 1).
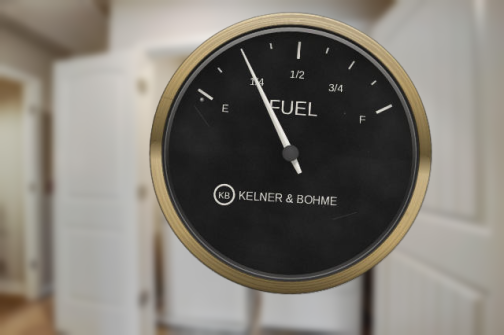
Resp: {"value": 0.25}
